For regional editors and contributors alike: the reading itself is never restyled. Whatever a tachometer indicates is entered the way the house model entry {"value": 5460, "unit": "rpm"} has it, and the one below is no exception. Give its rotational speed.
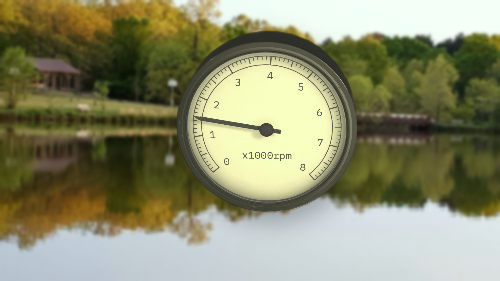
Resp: {"value": 1500, "unit": "rpm"}
